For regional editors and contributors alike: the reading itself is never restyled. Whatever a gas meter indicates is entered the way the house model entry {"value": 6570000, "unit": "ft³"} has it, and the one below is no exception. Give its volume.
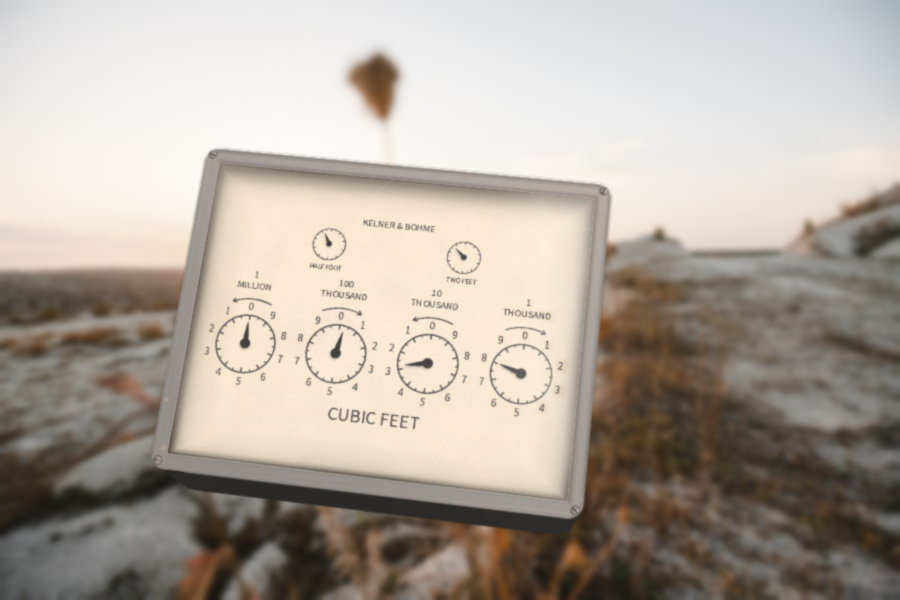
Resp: {"value": 2800, "unit": "ft³"}
